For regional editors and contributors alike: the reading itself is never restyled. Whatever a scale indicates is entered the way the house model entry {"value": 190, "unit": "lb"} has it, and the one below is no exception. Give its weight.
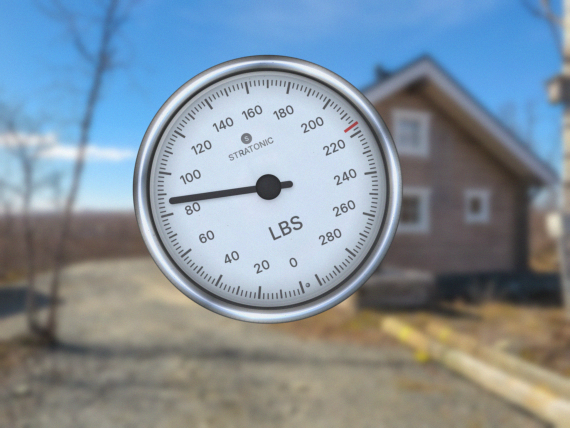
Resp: {"value": 86, "unit": "lb"}
